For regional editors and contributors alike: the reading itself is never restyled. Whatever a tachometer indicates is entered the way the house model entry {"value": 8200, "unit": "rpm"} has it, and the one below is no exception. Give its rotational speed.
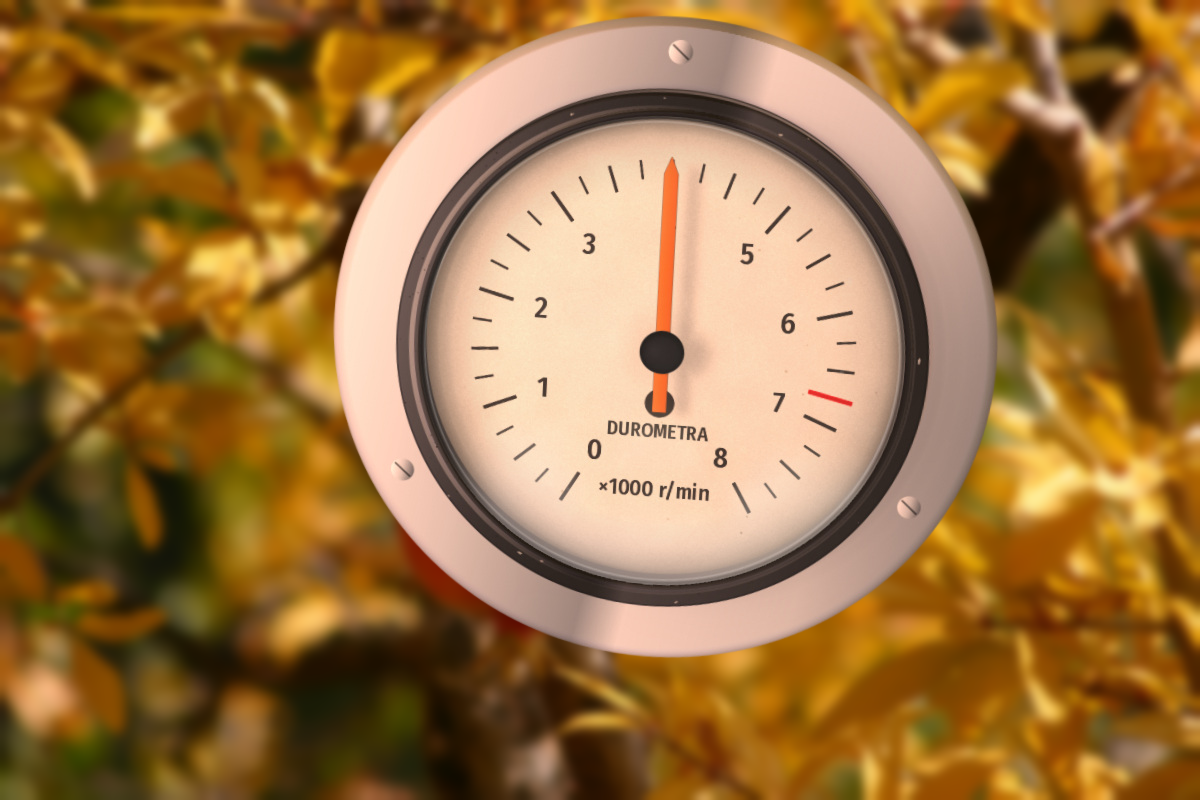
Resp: {"value": 4000, "unit": "rpm"}
